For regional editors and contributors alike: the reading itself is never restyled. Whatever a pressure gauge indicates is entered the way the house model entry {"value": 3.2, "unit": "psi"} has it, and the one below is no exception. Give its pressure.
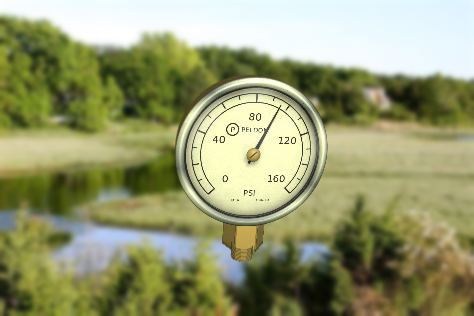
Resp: {"value": 95, "unit": "psi"}
